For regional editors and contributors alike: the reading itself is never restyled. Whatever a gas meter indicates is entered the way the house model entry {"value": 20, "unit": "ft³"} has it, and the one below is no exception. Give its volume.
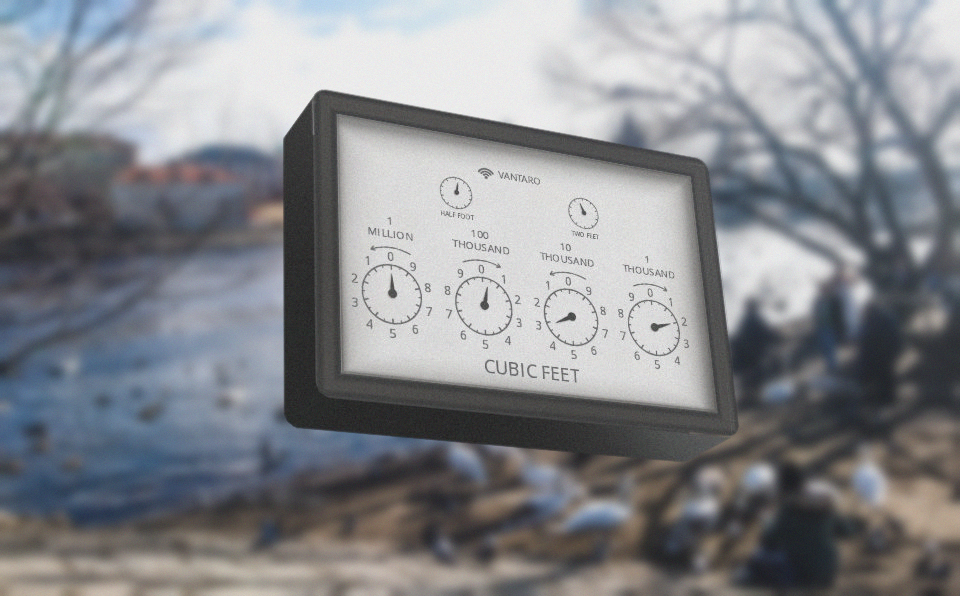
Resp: {"value": 3200, "unit": "ft³"}
